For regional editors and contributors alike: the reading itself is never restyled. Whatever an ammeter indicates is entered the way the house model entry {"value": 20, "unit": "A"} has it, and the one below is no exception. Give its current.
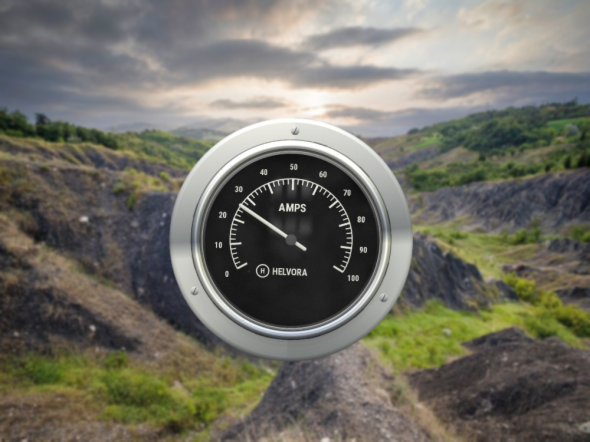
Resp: {"value": 26, "unit": "A"}
